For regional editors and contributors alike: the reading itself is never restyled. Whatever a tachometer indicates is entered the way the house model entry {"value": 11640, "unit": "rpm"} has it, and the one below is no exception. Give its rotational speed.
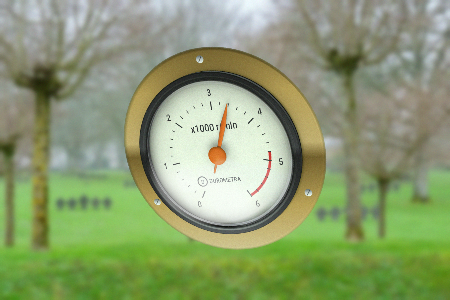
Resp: {"value": 3400, "unit": "rpm"}
